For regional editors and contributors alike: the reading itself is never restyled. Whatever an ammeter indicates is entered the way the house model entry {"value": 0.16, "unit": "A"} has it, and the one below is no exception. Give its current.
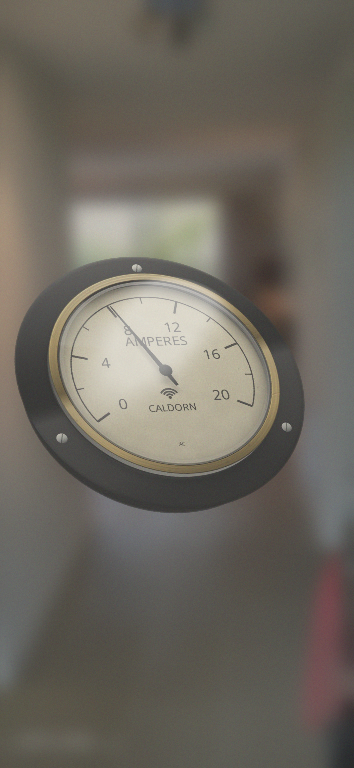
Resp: {"value": 8, "unit": "A"}
